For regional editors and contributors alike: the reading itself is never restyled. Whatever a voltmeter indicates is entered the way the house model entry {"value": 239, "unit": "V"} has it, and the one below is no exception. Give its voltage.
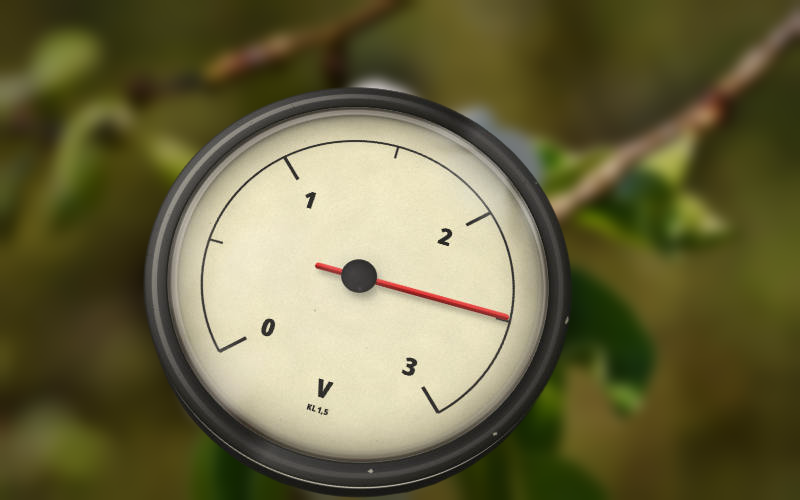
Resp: {"value": 2.5, "unit": "V"}
